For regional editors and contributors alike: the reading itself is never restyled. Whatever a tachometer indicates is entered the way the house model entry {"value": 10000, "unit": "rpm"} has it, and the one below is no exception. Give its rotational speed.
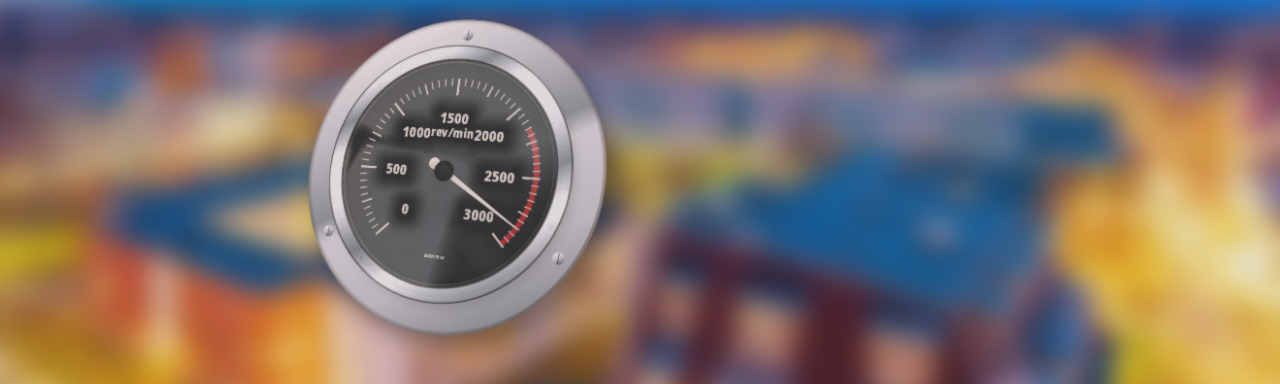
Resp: {"value": 2850, "unit": "rpm"}
